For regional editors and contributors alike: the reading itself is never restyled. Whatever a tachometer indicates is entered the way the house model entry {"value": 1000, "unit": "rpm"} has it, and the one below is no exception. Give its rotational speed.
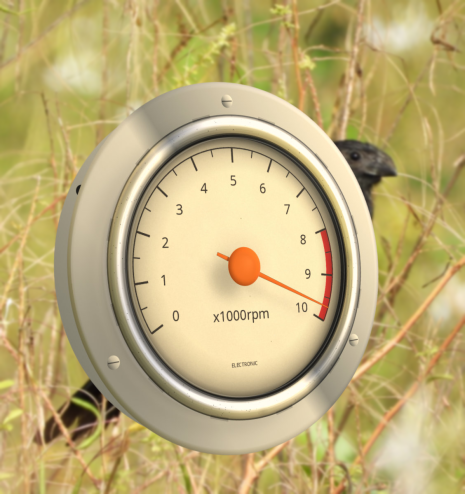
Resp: {"value": 9750, "unit": "rpm"}
